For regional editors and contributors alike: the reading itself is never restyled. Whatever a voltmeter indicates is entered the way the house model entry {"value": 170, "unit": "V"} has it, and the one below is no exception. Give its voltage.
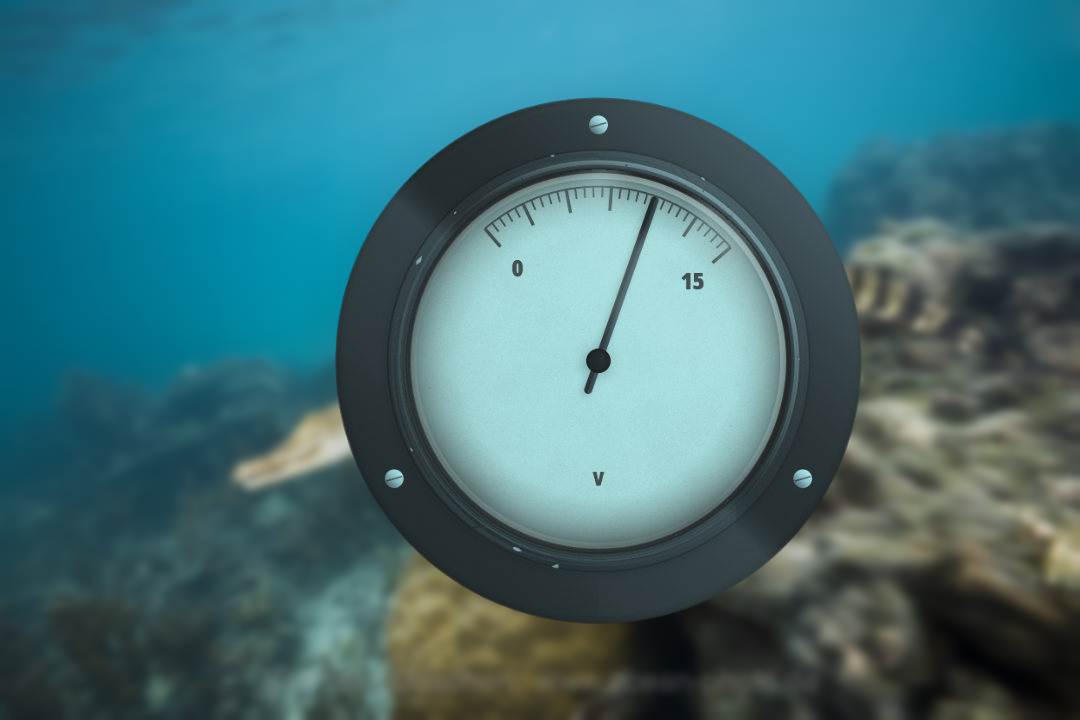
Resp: {"value": 10, "unit": "V"}
